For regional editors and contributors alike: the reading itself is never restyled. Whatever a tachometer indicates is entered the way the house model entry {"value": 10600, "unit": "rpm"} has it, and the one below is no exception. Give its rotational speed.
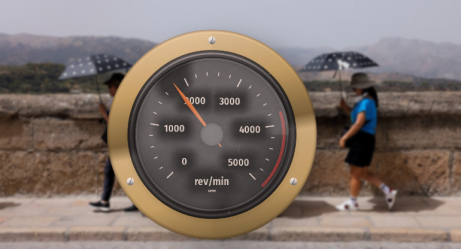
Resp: {"value": 1800, "unit": "rpm"}
